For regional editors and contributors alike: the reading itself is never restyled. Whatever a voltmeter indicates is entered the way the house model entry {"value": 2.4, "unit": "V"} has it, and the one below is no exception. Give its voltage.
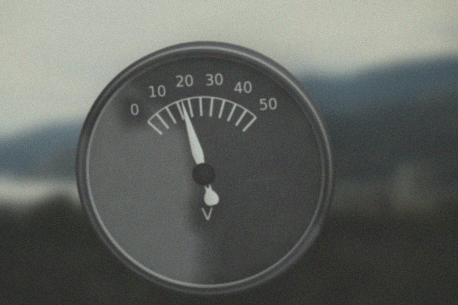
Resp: {"value": 17.5, "unit": "V"}
